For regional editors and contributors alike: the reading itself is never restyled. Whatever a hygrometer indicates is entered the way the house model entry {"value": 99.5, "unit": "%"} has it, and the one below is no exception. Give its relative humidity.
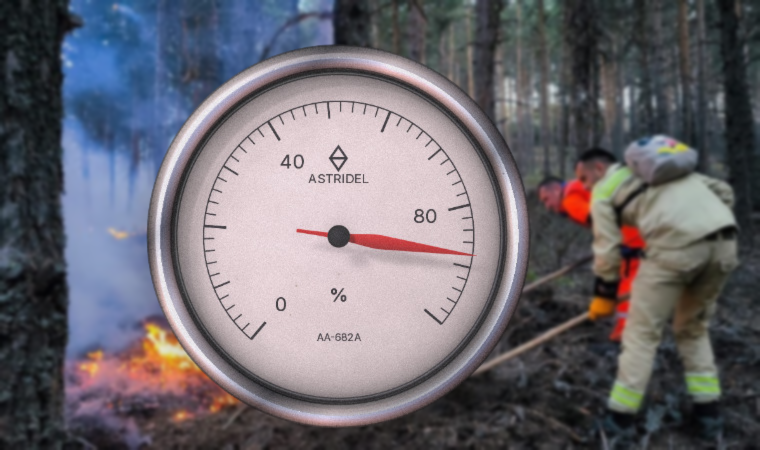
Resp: {"value": 88, "unit": "%"}
